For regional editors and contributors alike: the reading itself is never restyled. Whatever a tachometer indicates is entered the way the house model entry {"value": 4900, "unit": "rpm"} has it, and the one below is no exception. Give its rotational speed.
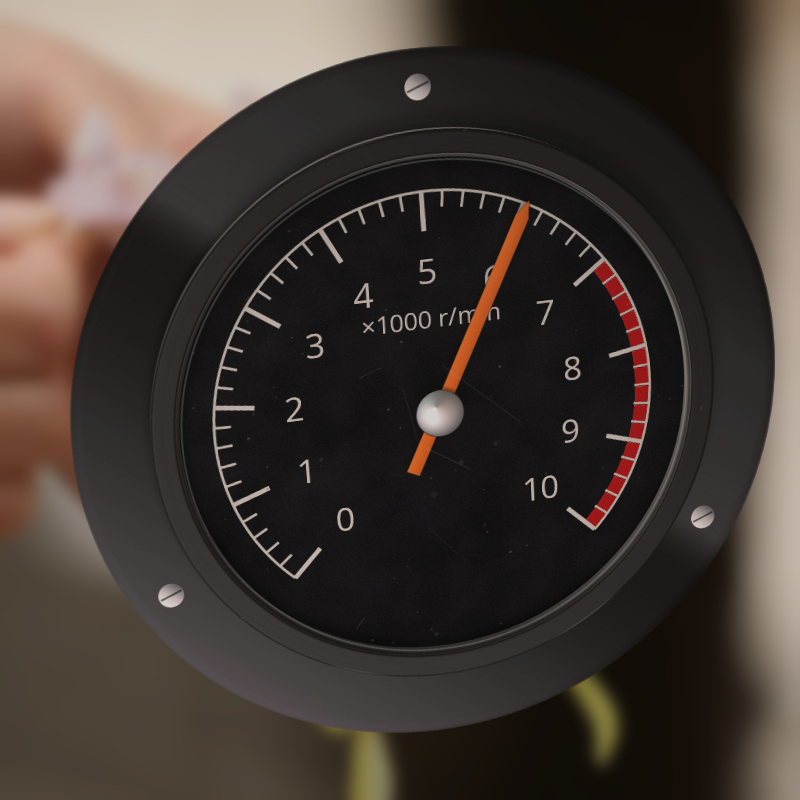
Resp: {"value": 6000, "unit": "rpm"}
